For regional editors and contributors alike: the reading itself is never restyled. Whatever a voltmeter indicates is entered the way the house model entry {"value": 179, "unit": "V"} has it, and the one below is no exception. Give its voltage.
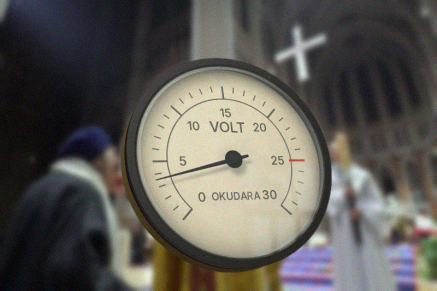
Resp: {"value": 3.5, "unit": "V"}
